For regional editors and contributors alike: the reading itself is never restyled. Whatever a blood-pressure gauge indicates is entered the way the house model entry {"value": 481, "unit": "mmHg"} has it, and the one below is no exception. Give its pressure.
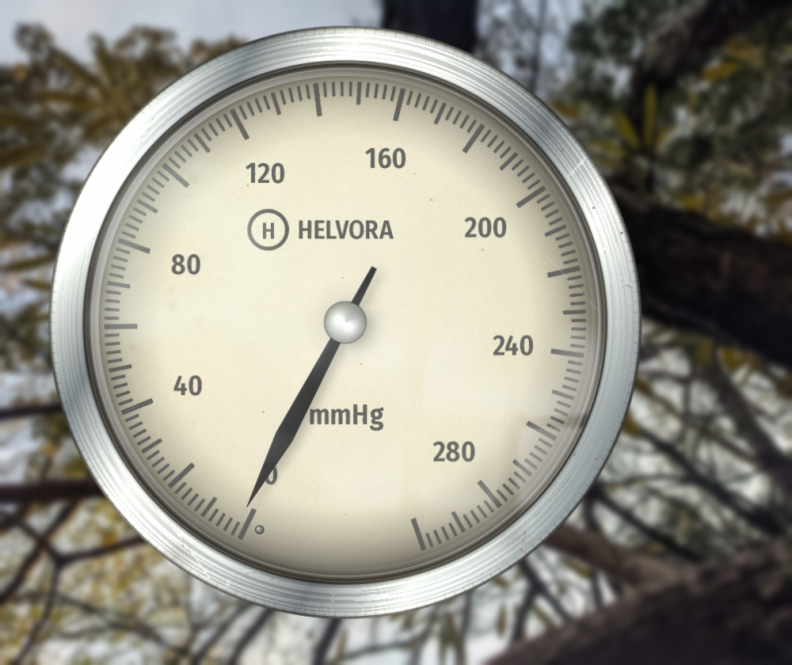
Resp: {"value": 2, "unit": "mmHg"}
